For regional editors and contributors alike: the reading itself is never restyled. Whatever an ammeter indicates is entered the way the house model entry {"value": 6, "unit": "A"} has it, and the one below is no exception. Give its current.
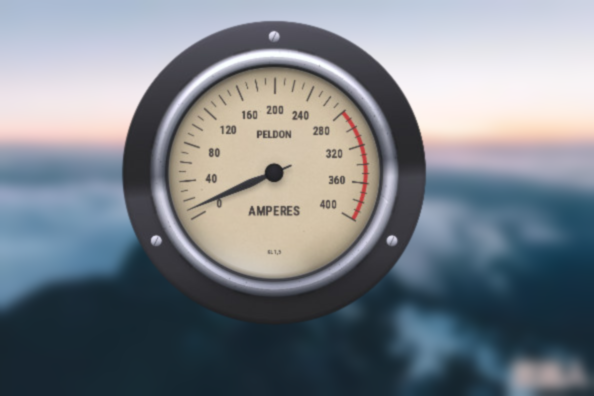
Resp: {"value": 10, "unit": "A"}
